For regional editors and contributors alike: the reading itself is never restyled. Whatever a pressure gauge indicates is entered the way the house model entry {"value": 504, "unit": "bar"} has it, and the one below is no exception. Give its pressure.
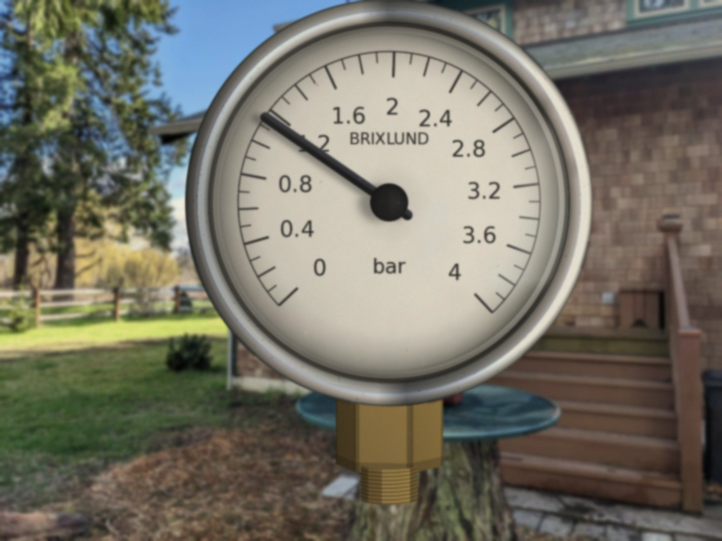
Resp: {"value": 1.15, "unit": "bar"}
